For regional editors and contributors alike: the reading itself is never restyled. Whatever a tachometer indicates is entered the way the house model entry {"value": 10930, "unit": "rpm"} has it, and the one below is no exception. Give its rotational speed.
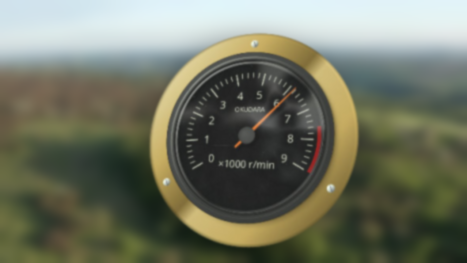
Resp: {"value": 6200, "unit": "rpm"}
